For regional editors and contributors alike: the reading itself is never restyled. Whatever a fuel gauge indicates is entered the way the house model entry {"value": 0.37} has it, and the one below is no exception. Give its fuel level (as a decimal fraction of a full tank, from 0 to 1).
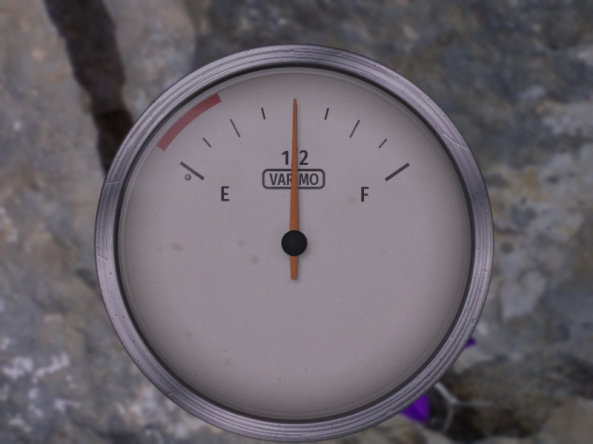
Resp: {"value": 0.5}
